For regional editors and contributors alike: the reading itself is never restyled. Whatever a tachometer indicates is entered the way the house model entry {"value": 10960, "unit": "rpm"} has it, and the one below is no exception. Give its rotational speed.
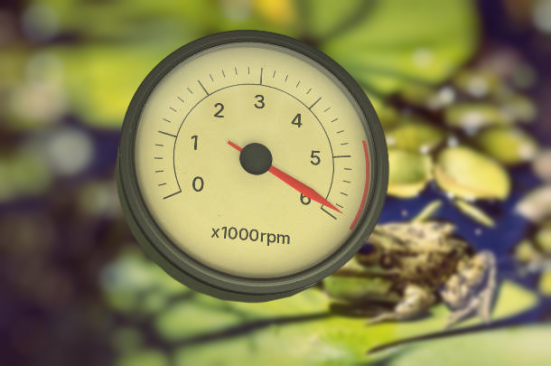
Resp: {"value": 5900, "unit": "rpm"}
